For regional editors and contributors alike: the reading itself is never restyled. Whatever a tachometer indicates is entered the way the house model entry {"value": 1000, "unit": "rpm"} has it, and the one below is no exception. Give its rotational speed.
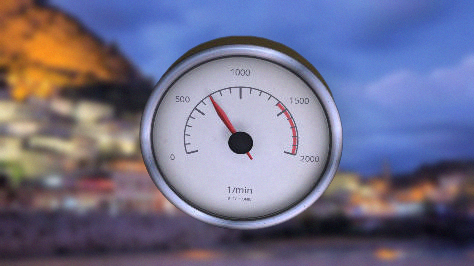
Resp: {"value": 700, "unit": "rpm"}
